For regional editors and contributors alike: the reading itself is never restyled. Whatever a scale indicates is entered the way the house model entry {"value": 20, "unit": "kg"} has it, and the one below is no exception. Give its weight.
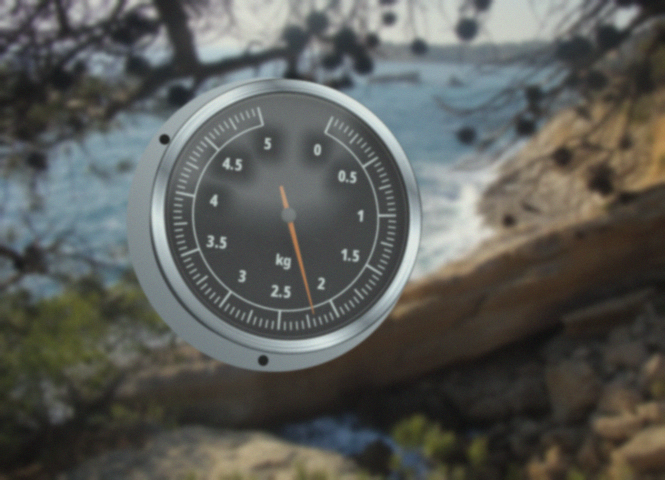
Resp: {"value": 2.2, "unit": "kg"}
